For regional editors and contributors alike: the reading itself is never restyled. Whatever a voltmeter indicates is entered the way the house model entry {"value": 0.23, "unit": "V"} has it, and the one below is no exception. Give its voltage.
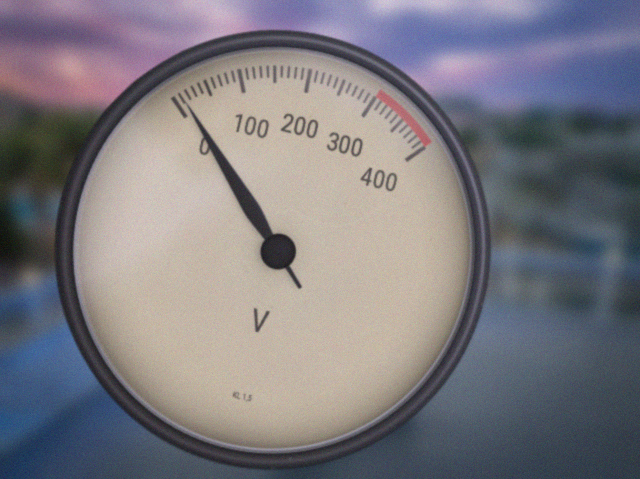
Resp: {"value": 10, "unit": "V"}
